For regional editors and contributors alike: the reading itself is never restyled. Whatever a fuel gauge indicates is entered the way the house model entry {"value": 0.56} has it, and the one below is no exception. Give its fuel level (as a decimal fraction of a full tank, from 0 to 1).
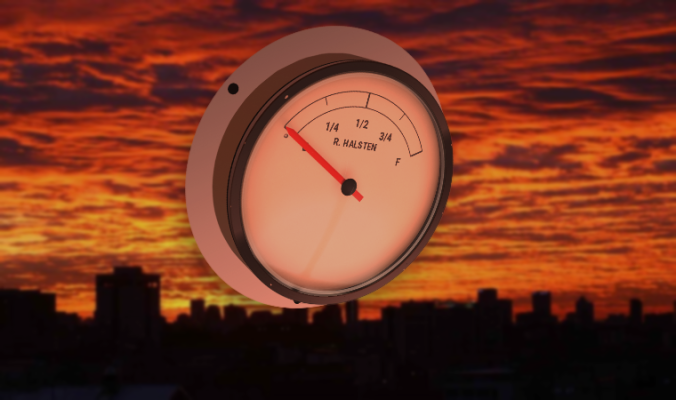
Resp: {"value": 0}
